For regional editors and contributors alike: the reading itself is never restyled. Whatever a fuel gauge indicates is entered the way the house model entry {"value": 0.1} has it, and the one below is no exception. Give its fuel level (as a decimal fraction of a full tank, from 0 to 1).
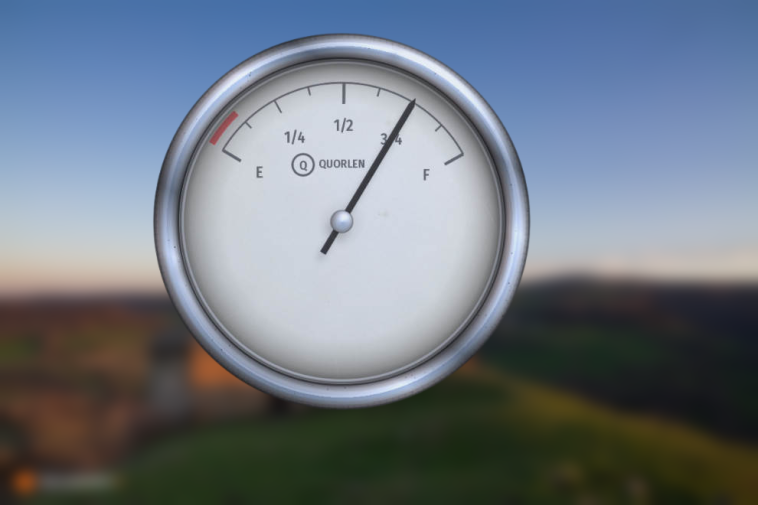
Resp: {"value": 0.75}
